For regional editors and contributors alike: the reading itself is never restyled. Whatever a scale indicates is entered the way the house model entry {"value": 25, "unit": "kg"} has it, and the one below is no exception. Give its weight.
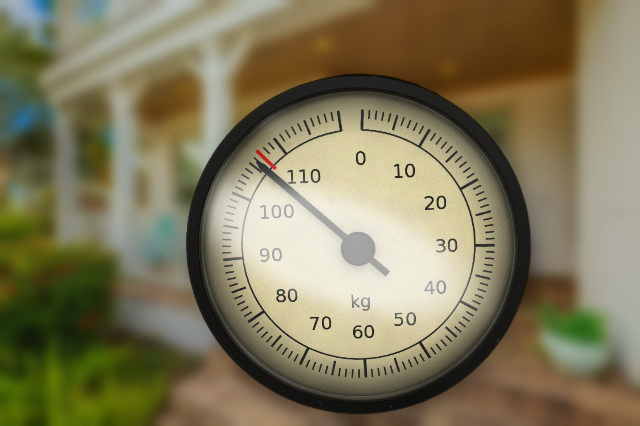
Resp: {"value": 106, "unit": "kg"}
